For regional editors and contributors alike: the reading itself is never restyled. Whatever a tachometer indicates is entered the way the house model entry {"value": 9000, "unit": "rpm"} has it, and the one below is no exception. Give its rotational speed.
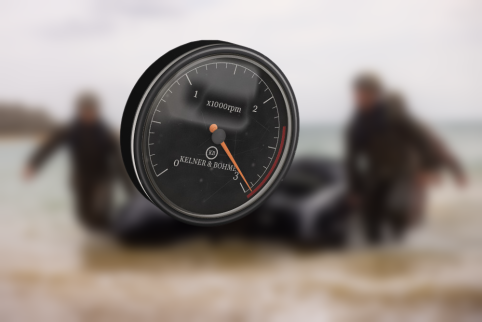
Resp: {"value": 2950, "unit": "rpm"}
